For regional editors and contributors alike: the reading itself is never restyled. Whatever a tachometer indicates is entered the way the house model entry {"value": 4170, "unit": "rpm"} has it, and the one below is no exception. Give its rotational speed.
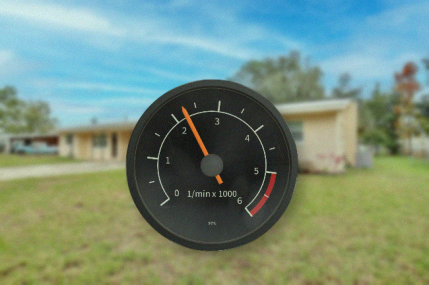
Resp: {"value": 2250, "unit": "rpm"}
